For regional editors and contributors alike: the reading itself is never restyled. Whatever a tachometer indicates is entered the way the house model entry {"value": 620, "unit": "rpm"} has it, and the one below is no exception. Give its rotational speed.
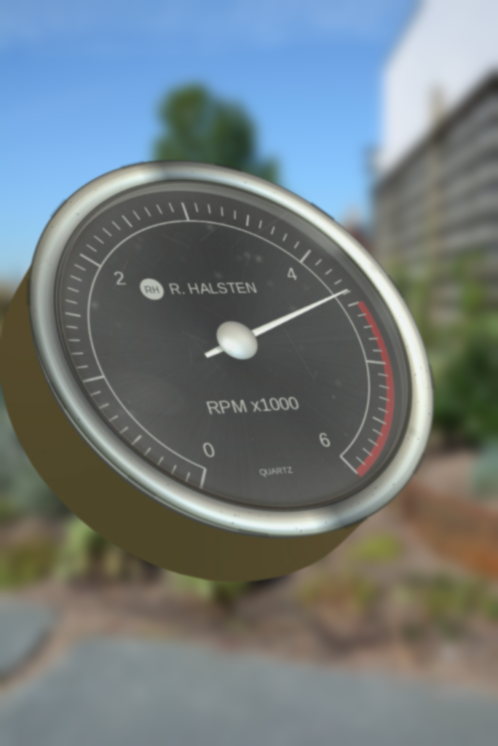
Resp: {"value": 4400, "unit": "rpm"}
